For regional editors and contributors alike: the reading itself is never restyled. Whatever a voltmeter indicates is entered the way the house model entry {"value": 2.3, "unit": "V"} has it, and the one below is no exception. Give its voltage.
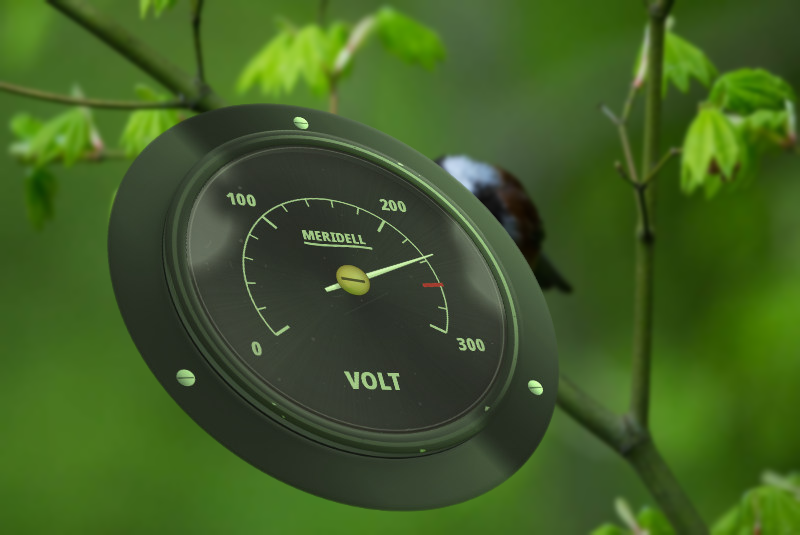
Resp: {"value": 240, "unit": "V"}
